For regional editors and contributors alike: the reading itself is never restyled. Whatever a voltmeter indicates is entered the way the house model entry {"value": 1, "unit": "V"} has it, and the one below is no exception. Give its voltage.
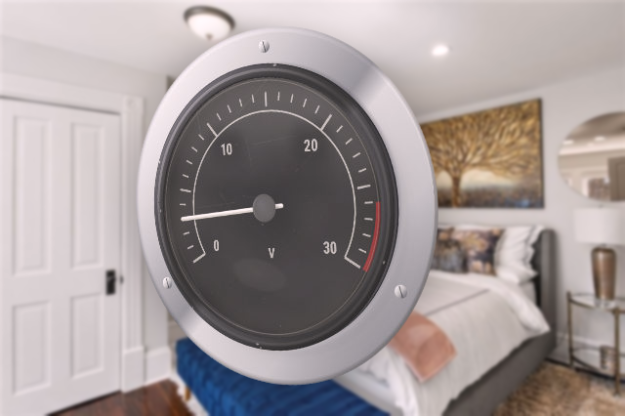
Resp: {"value": 3, "unit": "V"}
